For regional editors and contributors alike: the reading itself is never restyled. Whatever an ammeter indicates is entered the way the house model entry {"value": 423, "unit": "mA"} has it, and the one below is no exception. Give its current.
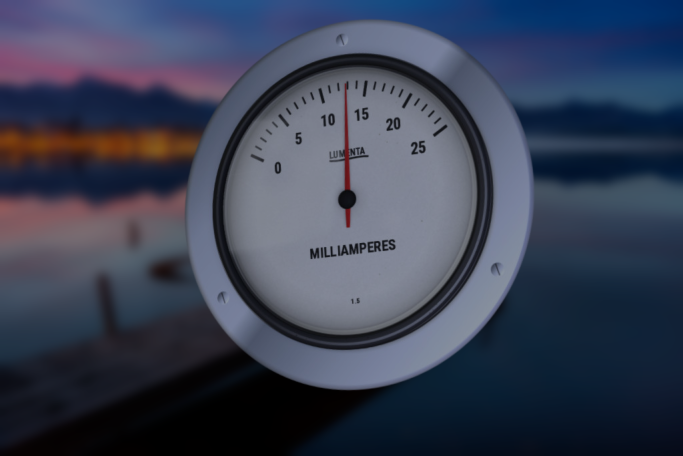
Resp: {"value": 13, "unit": "mA"}
